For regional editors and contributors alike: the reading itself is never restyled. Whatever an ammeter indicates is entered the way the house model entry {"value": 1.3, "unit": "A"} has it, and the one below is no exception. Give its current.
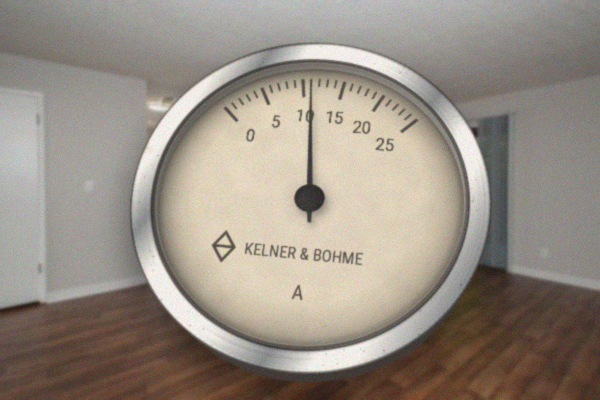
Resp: {"value": 11, "unit": "A"}
